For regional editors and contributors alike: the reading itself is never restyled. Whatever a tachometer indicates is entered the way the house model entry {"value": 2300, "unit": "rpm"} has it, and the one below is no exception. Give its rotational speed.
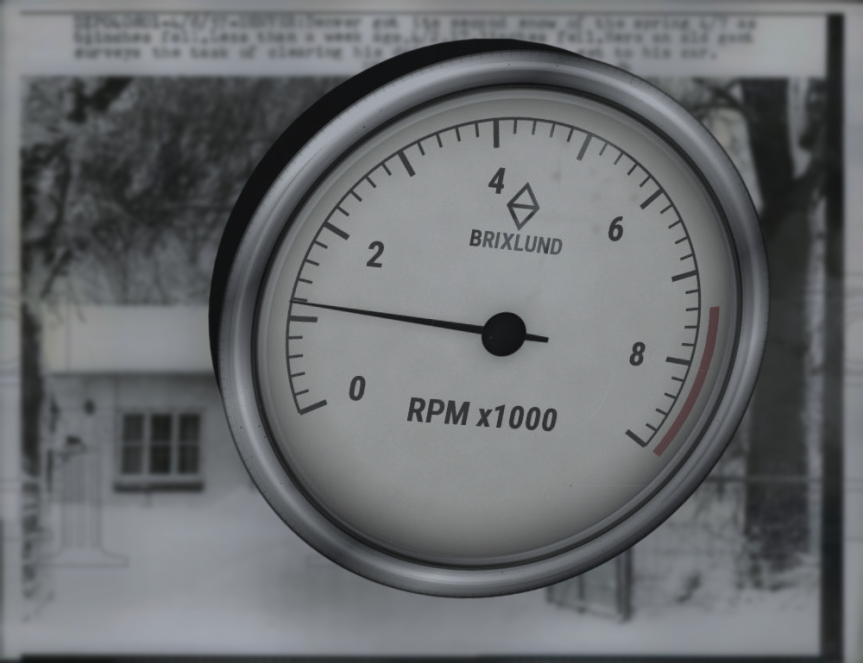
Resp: {"value": 1200, "unit": "rpm"}
